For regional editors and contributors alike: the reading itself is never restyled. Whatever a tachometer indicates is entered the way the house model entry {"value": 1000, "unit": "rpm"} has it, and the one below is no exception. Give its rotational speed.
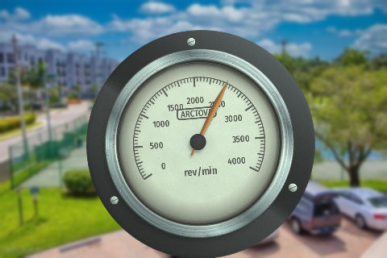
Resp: {"value": 2500, "unit": "rpm"}
